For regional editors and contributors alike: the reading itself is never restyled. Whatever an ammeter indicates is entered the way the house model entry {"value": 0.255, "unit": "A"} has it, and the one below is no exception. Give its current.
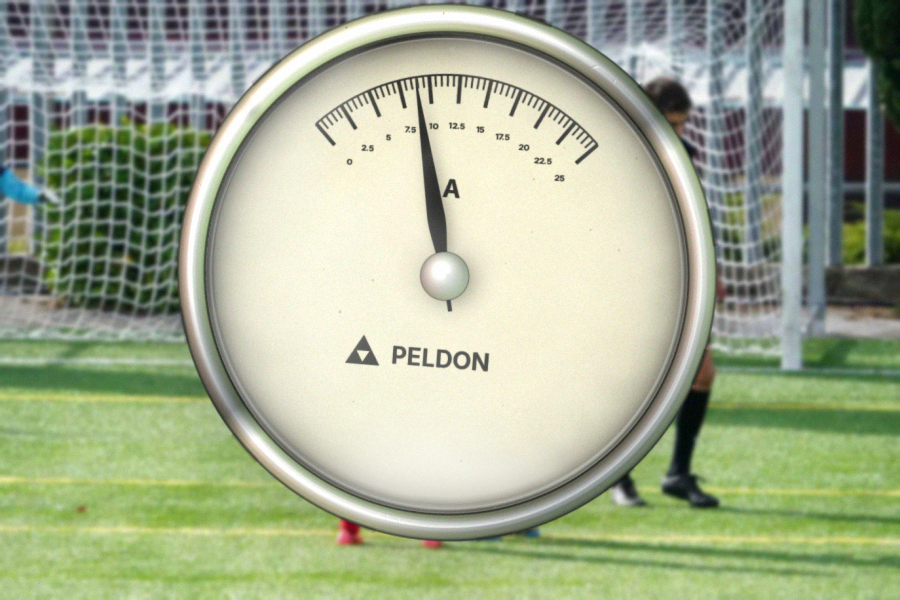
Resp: {"value": 9, "unit": "A"}
